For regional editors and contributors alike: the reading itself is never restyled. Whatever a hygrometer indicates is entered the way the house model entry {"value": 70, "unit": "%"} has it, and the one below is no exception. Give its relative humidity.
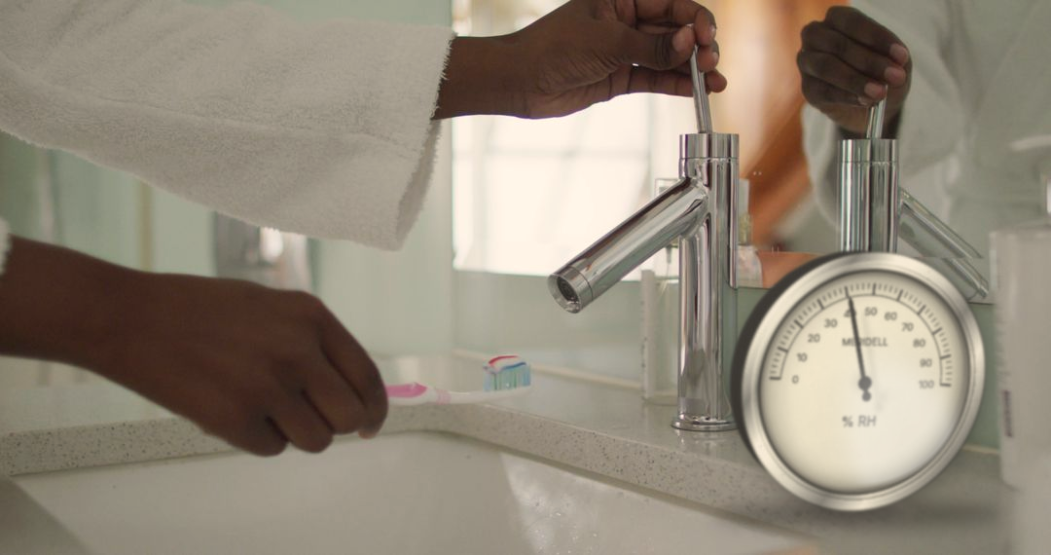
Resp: {"value": 40, "unit": "%"}
